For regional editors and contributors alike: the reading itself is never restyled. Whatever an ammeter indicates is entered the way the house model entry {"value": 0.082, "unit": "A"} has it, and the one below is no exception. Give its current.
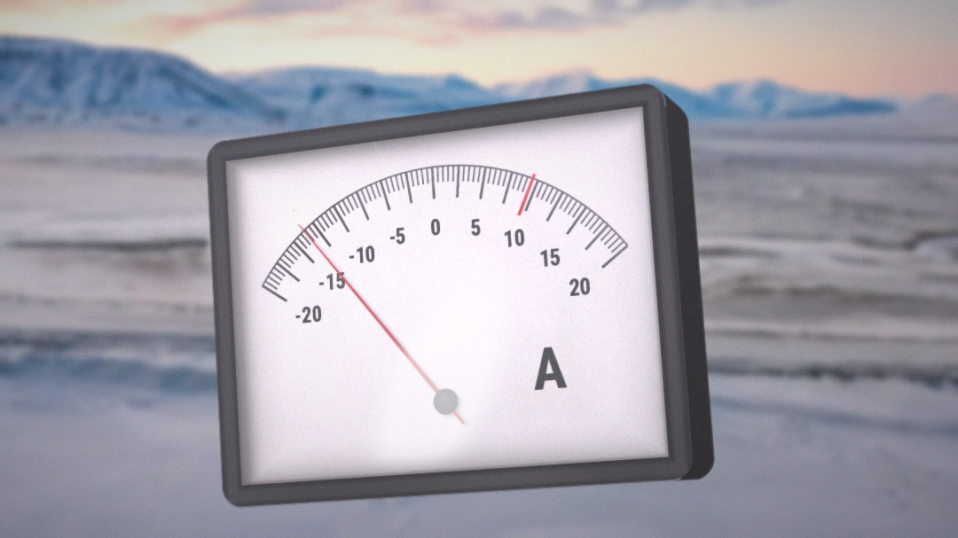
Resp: {"value": -13.5, "unit": "A"}
